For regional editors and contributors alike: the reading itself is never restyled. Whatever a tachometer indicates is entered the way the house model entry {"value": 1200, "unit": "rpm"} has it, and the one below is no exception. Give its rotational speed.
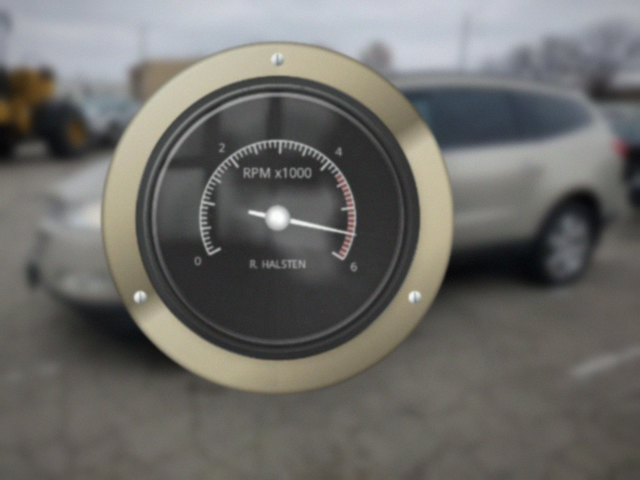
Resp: {"value": 5500, "unit": "rpm"}
